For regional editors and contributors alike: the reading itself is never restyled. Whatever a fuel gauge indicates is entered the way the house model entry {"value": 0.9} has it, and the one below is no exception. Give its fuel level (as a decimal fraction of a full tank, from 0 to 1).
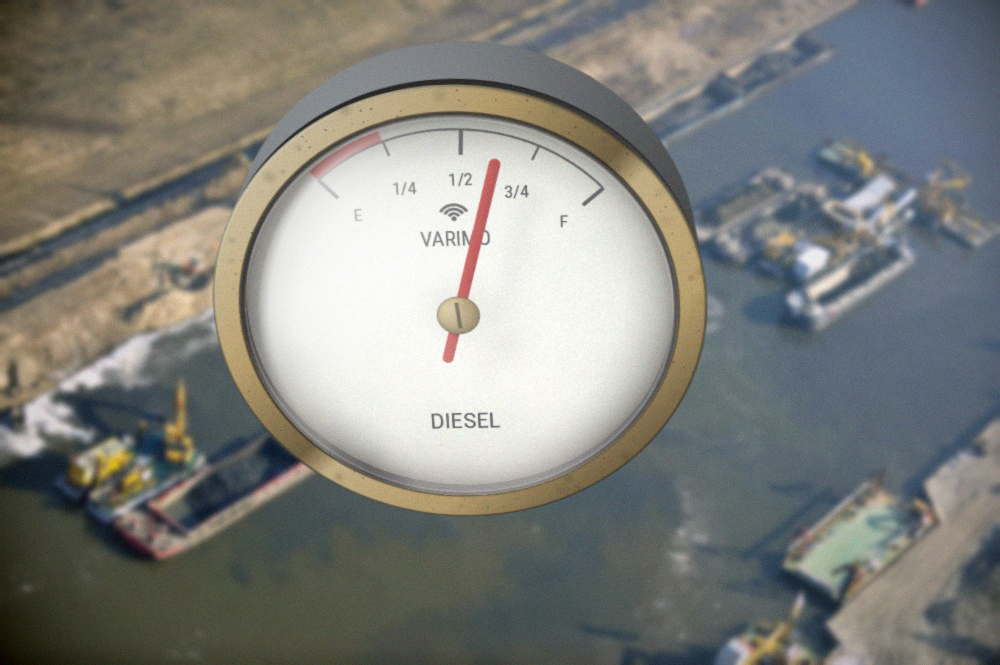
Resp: {"value": 0.625}
